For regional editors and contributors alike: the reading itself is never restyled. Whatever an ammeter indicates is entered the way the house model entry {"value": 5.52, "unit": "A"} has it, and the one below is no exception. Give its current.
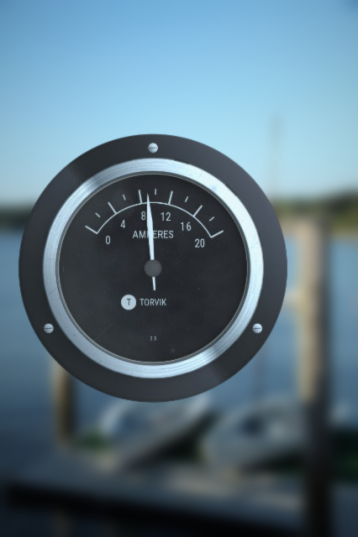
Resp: {"value": 9, "unit": "A"}
